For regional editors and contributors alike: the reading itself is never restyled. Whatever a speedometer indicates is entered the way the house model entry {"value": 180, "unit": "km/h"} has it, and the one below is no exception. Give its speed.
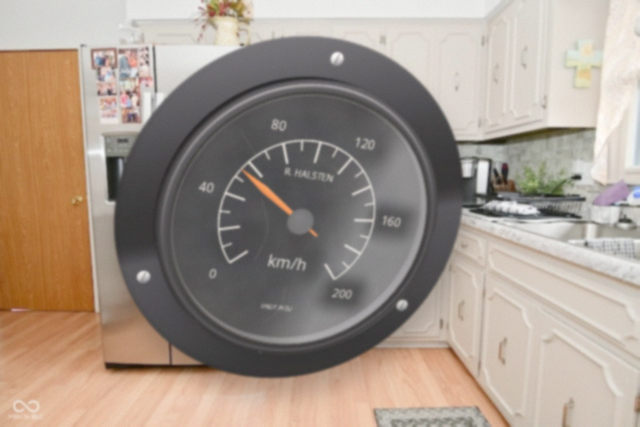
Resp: {"value": 55, "unit": "km/h"}
